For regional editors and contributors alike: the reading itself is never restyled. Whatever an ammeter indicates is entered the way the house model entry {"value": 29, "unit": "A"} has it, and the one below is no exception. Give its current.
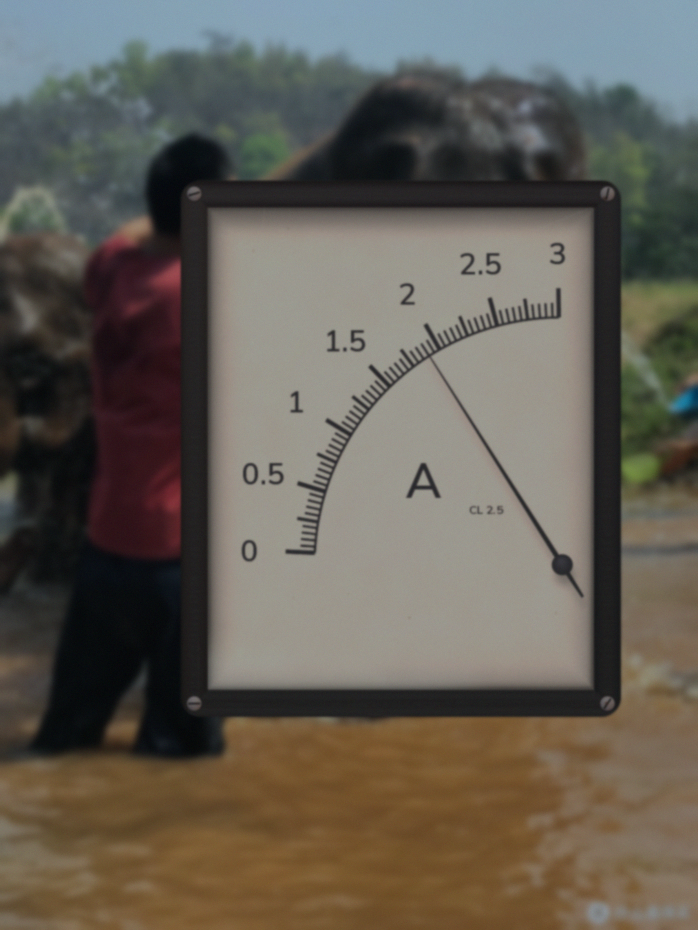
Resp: {"value": 1.9, "unit": "A"}
